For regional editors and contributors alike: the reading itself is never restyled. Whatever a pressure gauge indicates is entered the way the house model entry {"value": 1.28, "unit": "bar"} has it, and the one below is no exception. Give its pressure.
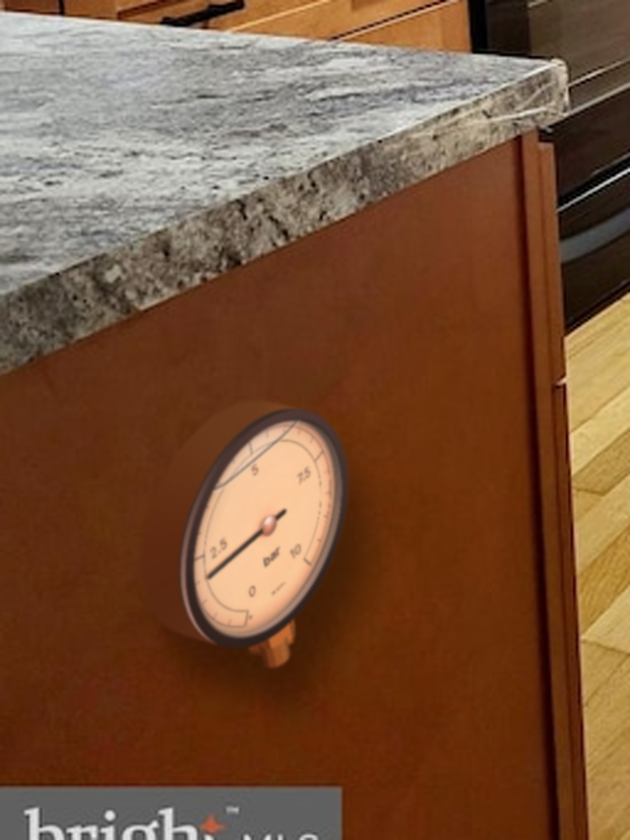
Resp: {"value": 2, "unit": "bar"}
